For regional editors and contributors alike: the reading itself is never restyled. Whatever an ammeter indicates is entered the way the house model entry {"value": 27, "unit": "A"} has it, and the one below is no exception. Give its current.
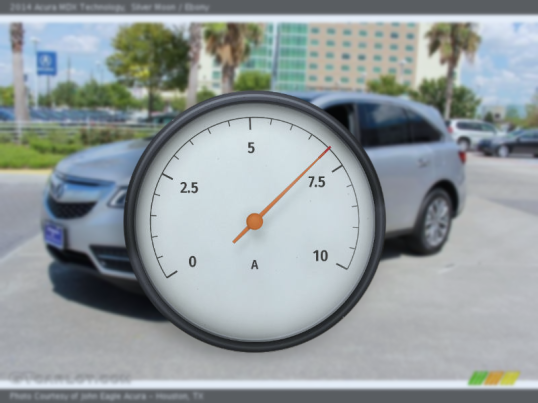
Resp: {"value": 7, "unit": "A"}
